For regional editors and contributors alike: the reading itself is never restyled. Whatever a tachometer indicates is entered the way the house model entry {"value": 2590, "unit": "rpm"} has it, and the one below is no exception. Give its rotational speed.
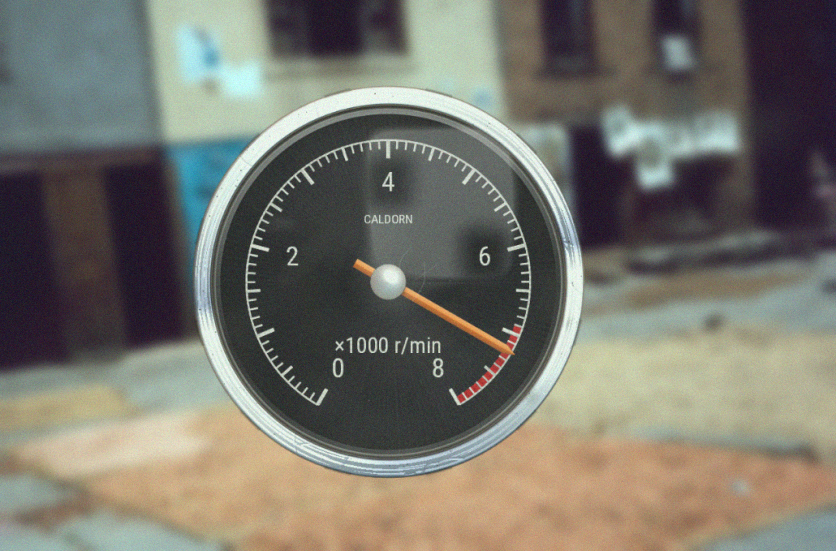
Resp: {"value": 7200, "unit": "rpm"}
